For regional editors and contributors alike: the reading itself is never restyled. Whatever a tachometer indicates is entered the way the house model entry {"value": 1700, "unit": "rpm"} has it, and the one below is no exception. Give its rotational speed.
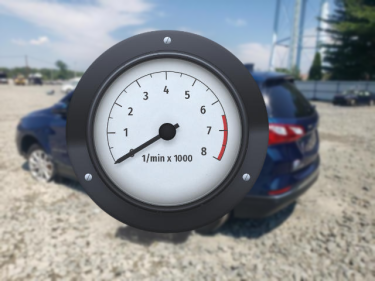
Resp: {"value": 0, "unit": "rpm"}
